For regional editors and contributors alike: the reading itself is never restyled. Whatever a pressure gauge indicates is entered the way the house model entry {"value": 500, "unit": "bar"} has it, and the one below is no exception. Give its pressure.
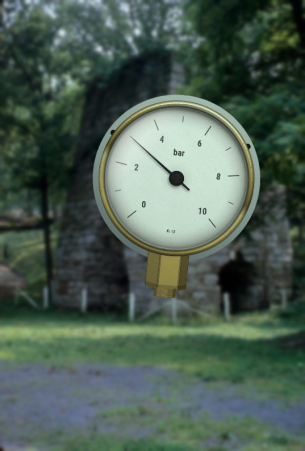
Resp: {"value": 3, "unit": "bar"}
